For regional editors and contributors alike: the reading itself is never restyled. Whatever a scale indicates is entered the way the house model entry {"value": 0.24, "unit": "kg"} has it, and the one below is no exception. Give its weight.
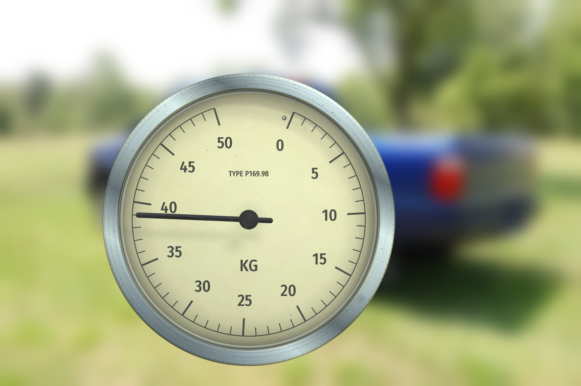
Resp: {"value": 39, "unit": "kg"}
